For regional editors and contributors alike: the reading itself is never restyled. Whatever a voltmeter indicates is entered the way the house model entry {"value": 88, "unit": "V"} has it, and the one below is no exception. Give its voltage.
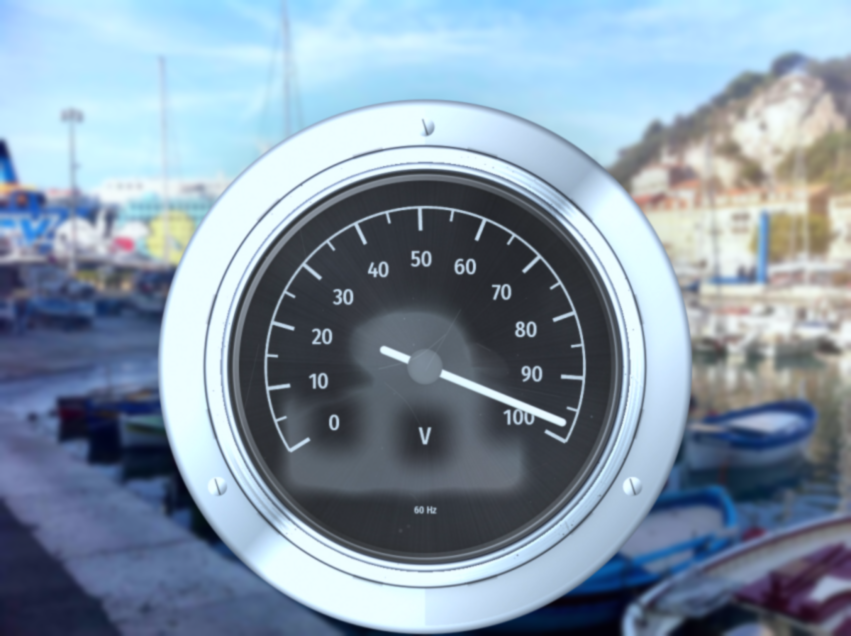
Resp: {"value": 97.5, "unit": "V"}
